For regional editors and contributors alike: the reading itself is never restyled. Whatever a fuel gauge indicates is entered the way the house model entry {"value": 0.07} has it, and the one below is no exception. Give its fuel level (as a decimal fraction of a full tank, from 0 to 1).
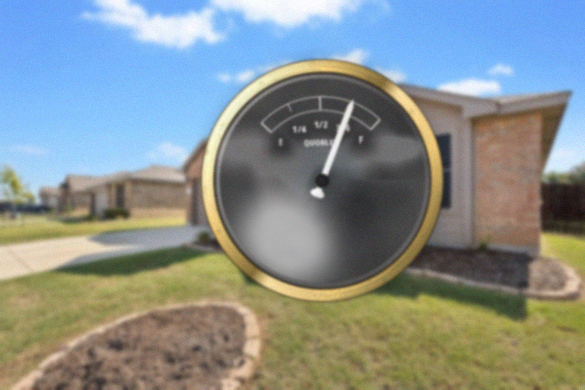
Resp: {"value": 0.75}
